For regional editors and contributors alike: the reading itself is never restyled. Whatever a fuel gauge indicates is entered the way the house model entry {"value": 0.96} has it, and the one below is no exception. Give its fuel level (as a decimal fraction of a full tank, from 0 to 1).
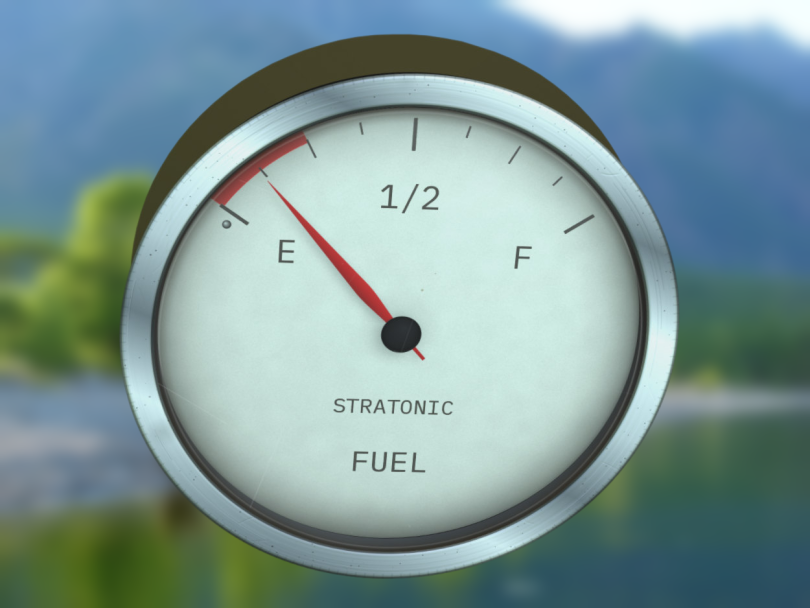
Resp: {"value": 0.125}
